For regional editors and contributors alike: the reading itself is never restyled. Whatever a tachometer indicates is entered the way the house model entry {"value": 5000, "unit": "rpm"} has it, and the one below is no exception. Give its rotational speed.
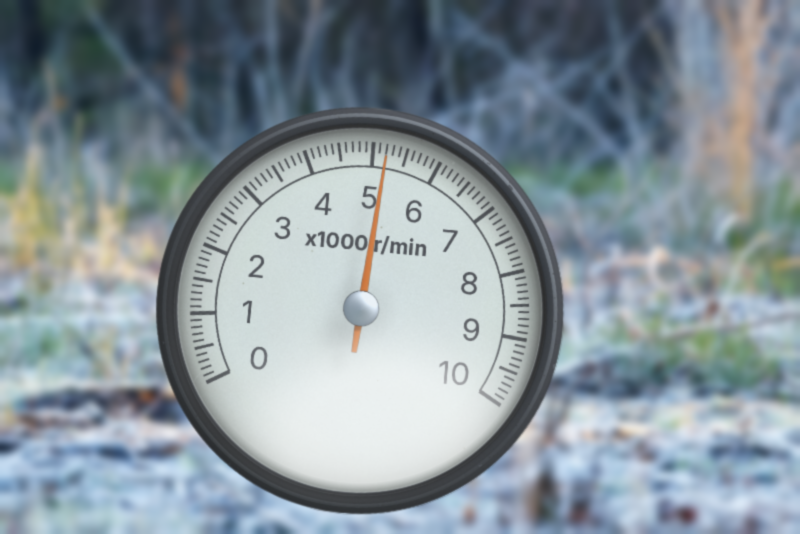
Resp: {"value": 5200, "unit": "rpm"}
